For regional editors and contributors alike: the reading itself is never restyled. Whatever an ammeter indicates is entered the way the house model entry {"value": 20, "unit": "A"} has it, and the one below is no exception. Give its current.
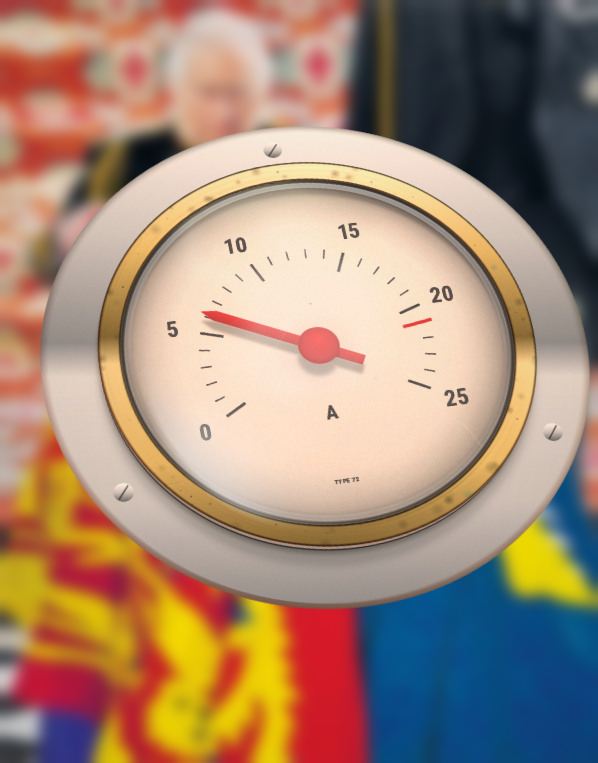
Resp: {"value": 6, "unit": "A"}
